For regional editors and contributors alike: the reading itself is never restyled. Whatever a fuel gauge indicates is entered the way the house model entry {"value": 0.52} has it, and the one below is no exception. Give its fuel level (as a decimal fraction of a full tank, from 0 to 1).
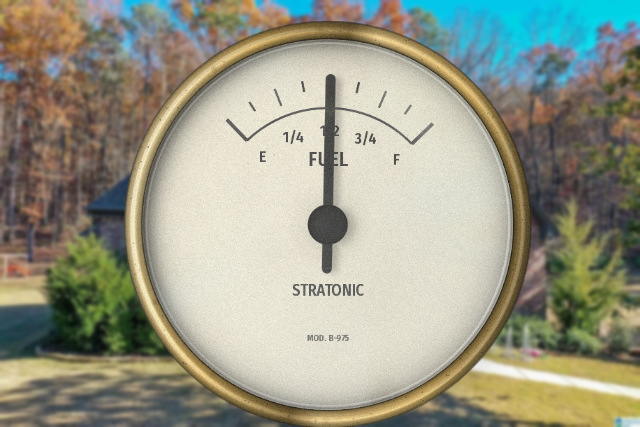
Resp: {"value": 0.5}
